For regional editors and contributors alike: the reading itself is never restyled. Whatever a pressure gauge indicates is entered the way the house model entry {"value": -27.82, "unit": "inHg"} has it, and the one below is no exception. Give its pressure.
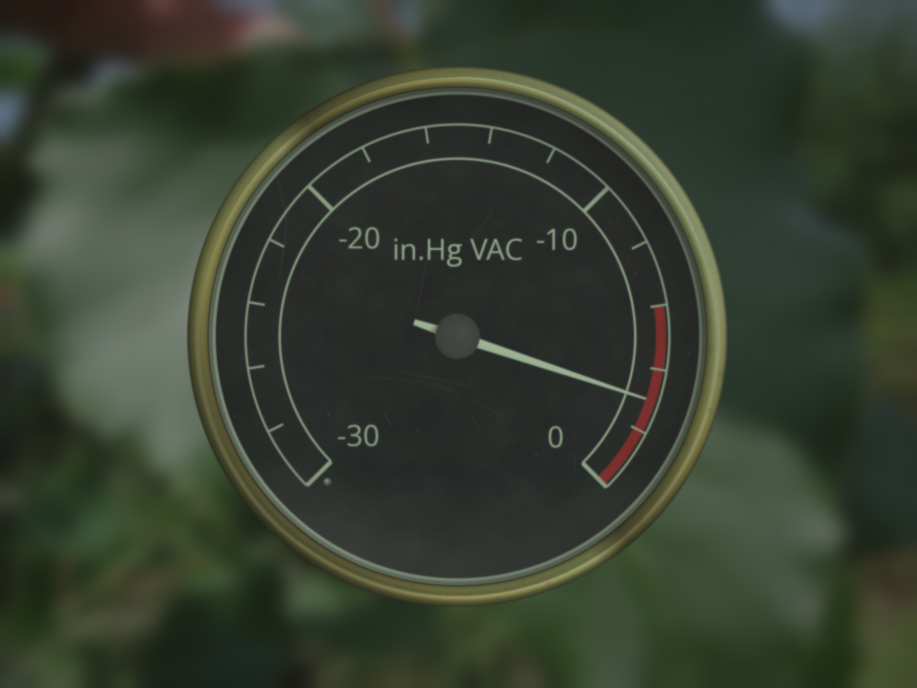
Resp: {"value": -3, "unit": "inHg"}
